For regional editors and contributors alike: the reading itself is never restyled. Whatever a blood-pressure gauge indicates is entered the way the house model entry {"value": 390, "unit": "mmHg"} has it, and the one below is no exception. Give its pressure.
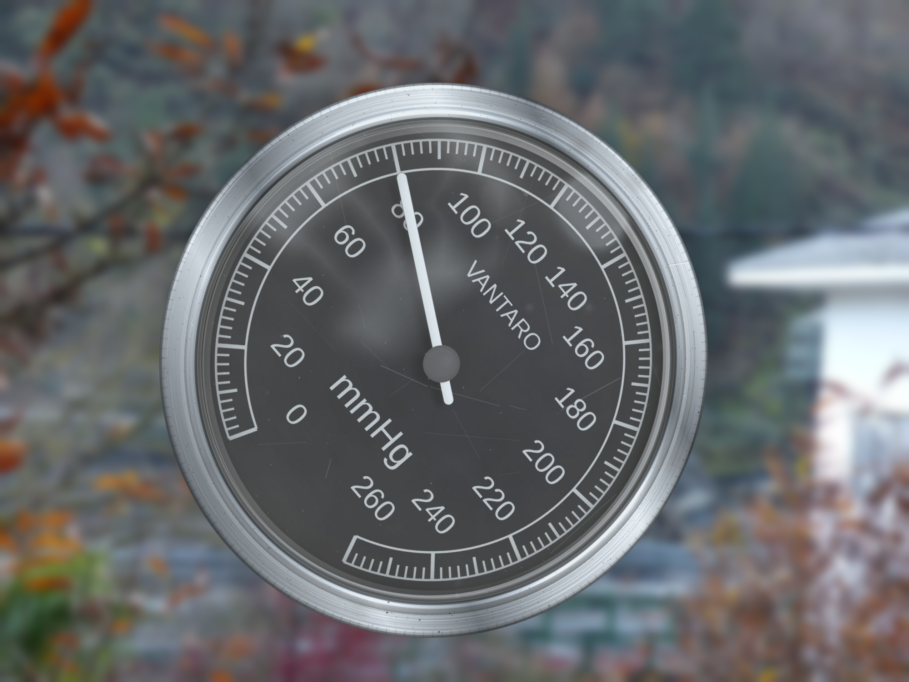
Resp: {"value": 80, "unit": "mmHg"}
